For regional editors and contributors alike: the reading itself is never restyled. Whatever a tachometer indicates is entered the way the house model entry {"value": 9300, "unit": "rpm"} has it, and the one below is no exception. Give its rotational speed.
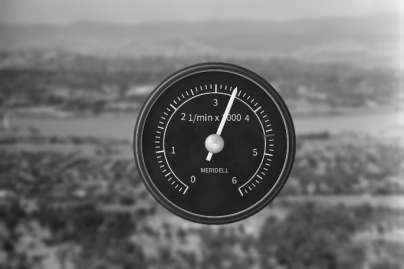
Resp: {"value": 3400, "unit": "rpm"}
